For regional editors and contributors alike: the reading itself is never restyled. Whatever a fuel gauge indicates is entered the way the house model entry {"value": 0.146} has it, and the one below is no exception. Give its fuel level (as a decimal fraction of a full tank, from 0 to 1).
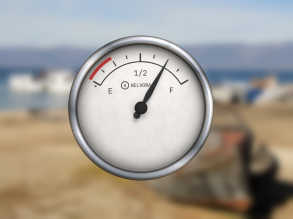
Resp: {"value": 0.75}
